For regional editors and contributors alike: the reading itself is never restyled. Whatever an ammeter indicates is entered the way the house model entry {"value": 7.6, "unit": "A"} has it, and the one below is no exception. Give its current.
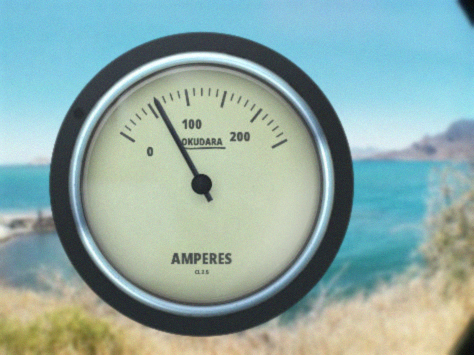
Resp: {"value": 60, "unit": "A"}
